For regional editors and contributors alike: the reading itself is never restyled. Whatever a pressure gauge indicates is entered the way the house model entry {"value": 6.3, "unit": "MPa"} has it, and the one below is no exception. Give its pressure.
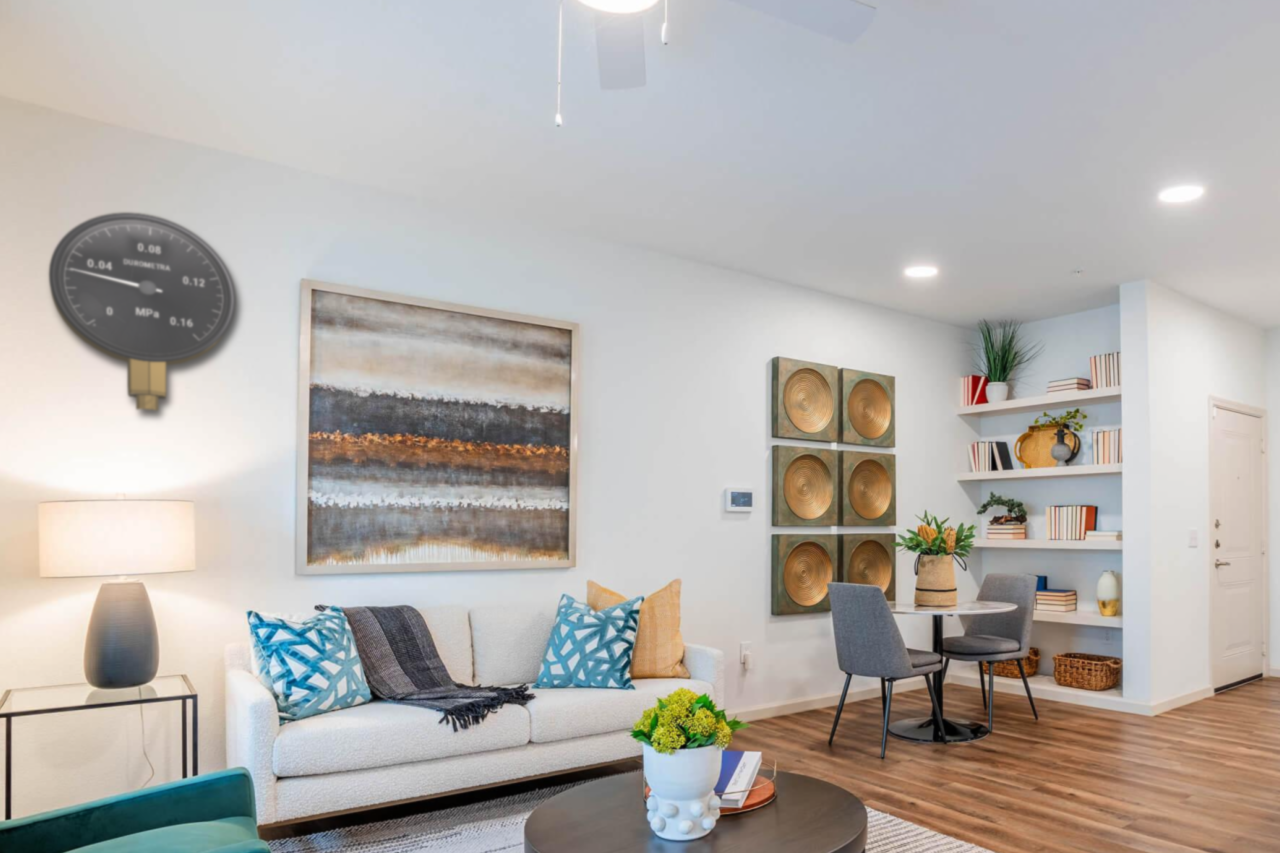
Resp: {"value": 0.03, "unit": "MPa"}
